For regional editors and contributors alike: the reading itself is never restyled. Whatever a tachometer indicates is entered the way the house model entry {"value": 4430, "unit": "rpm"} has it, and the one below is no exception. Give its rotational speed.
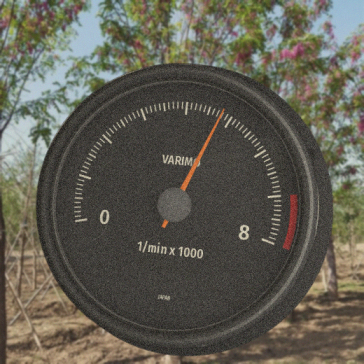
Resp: {"value": 4800, "unit": "rpm"}
